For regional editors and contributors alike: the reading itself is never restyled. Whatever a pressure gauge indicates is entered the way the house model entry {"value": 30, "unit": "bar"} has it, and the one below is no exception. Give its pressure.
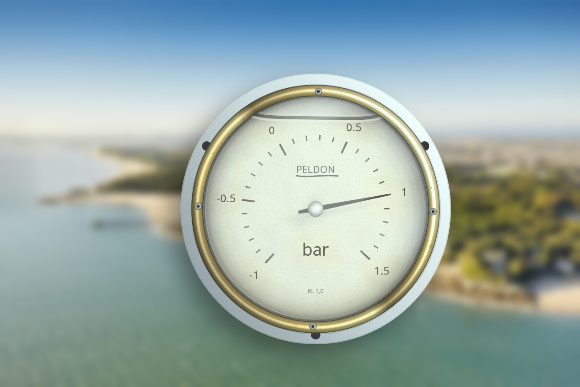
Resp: {"value": 1, "unit": "bar"}
